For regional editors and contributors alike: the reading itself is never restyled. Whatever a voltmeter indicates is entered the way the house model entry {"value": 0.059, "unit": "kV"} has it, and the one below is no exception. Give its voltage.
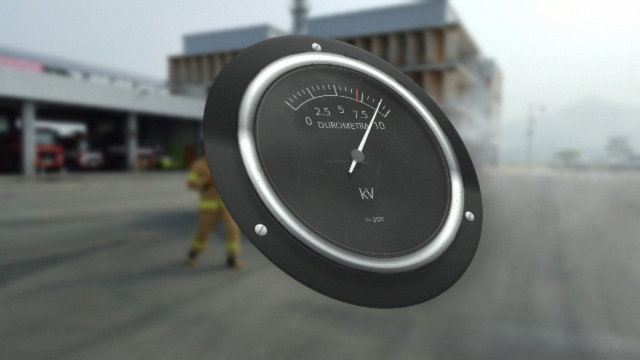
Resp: {"value": 9, "unit": "kV"}
